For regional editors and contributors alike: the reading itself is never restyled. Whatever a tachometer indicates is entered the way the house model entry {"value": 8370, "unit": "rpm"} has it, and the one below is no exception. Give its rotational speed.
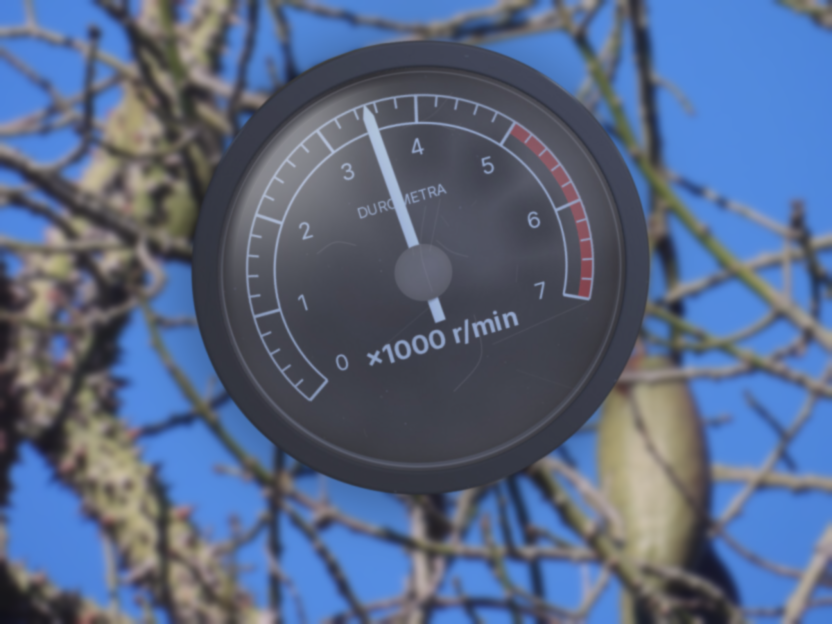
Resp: {"value": 3500, "unit": "rpm"}
